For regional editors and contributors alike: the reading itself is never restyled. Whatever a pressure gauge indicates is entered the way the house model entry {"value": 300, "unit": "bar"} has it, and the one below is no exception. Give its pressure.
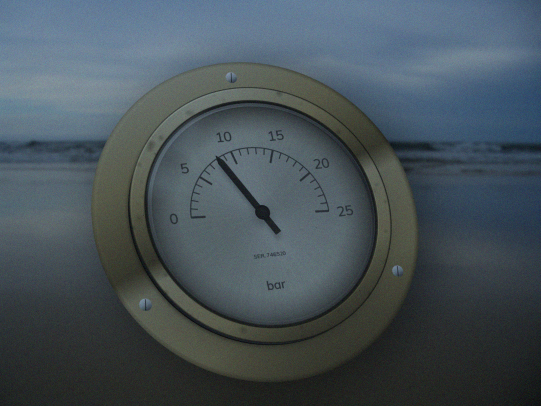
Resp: {"value": 8, "unit": "bar"}
